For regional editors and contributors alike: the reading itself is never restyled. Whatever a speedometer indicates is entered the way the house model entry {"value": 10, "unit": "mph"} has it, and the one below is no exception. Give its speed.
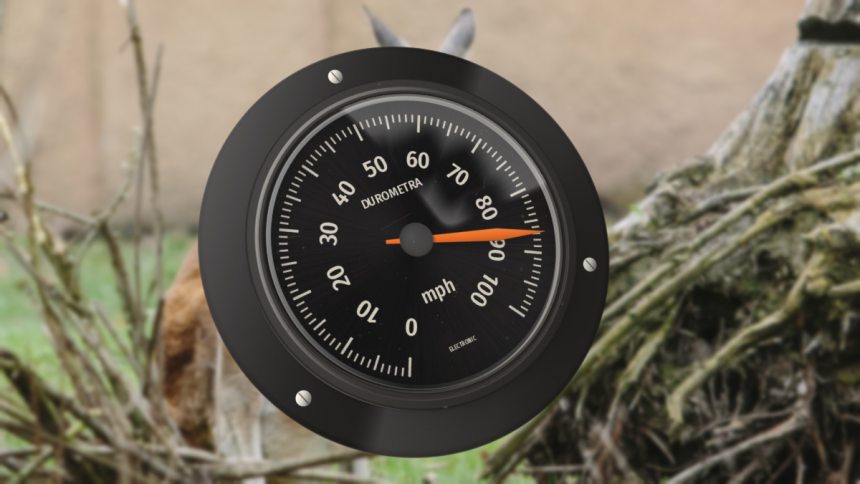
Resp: {"value": 87, "unit": "mph"}
